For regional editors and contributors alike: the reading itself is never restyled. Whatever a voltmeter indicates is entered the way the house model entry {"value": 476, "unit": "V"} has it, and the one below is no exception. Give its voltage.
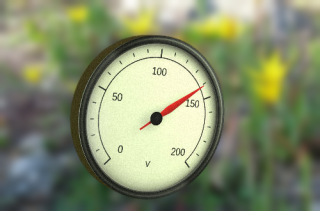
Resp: {"value": 140, "unit": "V"}
